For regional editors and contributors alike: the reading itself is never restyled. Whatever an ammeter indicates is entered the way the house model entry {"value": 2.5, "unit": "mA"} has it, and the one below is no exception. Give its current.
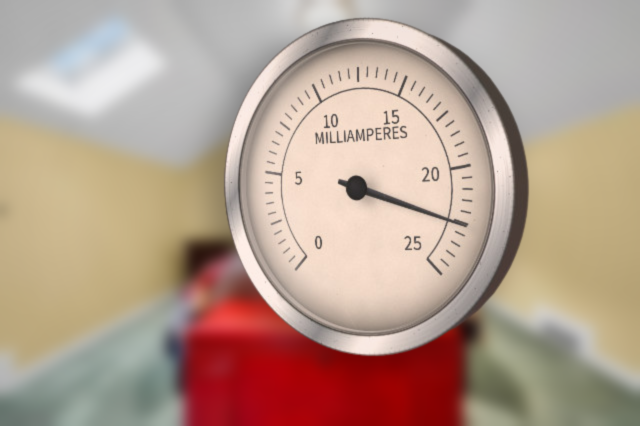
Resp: {"value": 22.5, "unit": "mA"}
